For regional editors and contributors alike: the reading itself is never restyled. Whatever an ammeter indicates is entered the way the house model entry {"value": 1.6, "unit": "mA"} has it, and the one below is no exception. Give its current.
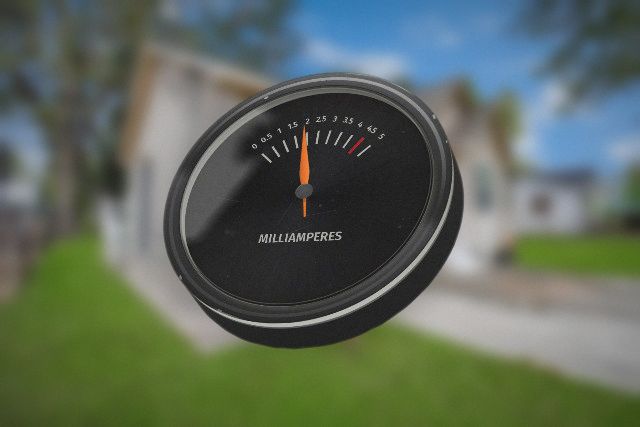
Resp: {"value": 2, "unit": "mA"}
